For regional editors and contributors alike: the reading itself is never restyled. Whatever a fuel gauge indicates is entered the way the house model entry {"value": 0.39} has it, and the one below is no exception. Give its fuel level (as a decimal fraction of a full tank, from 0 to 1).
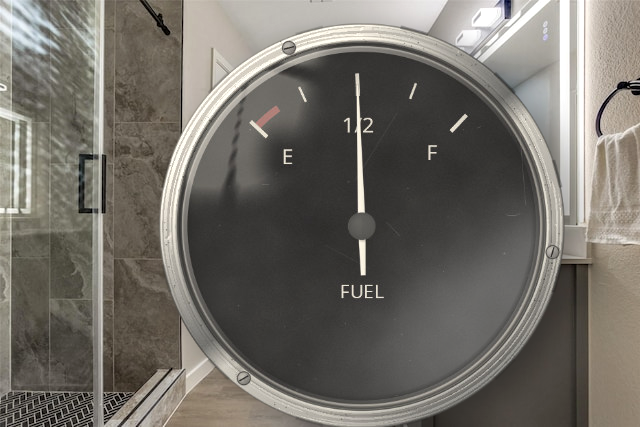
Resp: {"value": 0.5}
